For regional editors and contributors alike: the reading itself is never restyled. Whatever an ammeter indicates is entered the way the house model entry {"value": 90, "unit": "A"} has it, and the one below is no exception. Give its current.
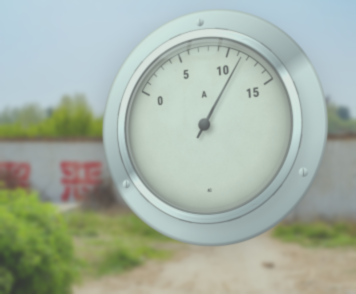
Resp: {"value": 11.5, "unit": "A"}
